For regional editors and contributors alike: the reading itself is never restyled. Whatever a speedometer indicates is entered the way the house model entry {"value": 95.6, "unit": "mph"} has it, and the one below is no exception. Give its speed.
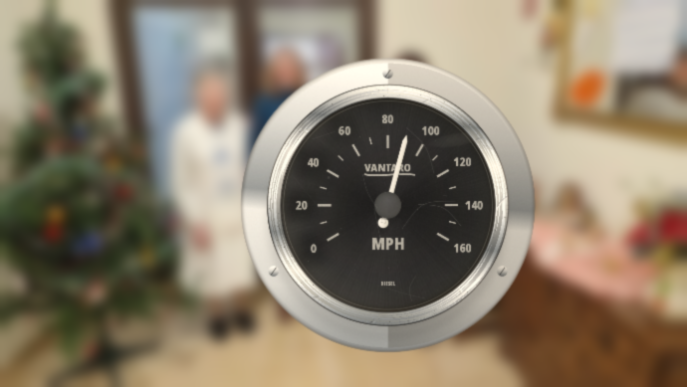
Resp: {"value": 90, "unit": "mph"}
